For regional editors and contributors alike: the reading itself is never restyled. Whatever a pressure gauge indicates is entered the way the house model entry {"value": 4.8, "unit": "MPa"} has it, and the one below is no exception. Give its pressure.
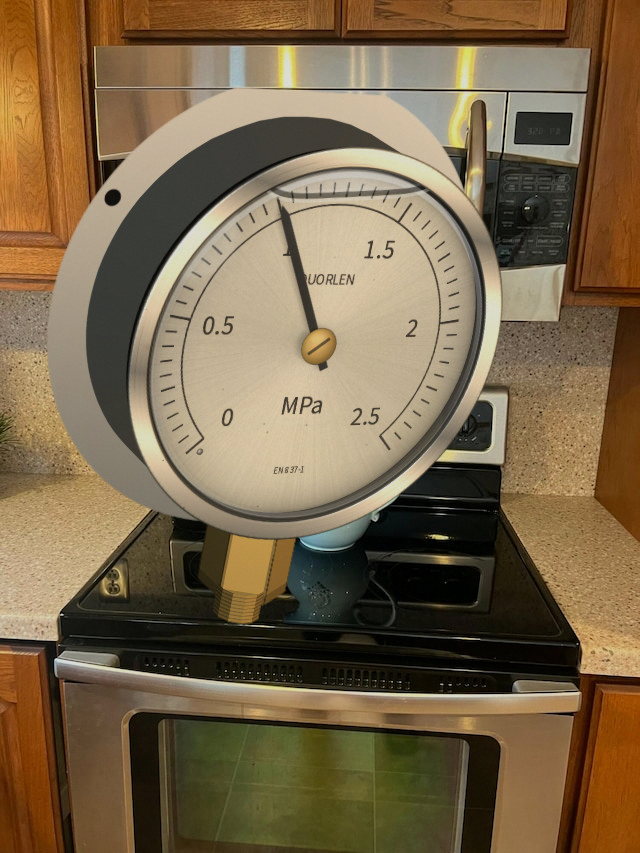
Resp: {"value": 1, "unit": "MPa"}
